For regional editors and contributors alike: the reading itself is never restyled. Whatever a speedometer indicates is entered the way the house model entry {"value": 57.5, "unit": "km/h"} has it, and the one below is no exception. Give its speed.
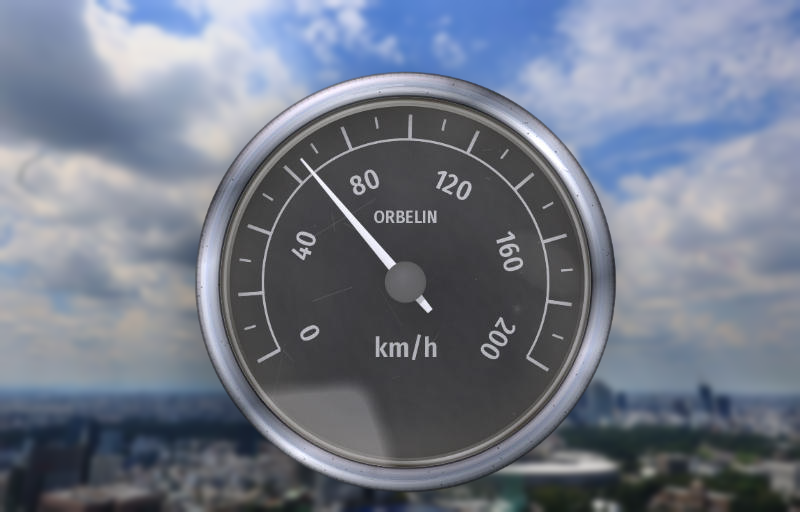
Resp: {"value": 65, "unit": "km/h"}
